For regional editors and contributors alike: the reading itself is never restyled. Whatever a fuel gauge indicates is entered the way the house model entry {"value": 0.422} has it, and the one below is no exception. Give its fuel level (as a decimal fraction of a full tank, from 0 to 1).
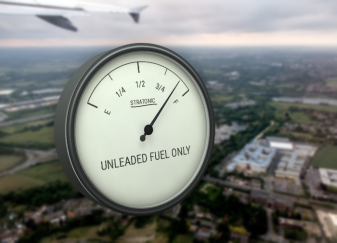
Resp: {"value": 0.875}
